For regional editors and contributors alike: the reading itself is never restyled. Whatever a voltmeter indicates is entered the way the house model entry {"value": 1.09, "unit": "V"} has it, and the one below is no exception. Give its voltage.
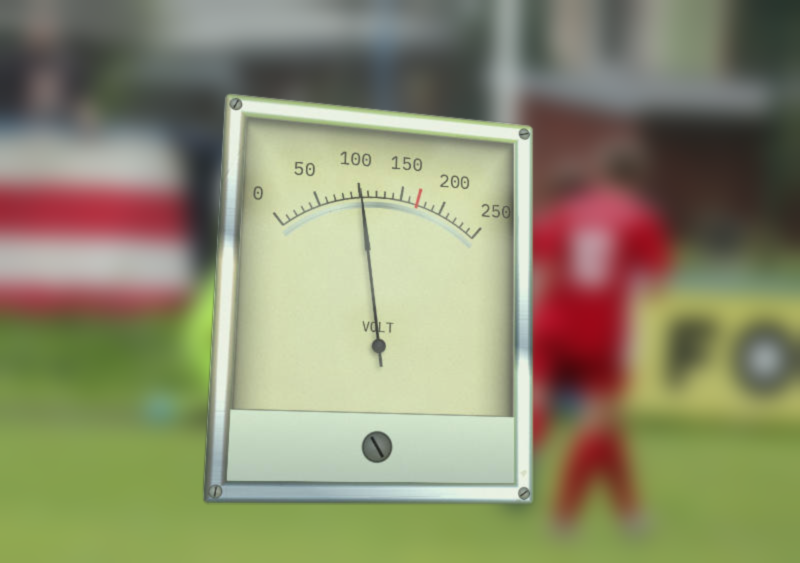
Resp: {"value": 100, "unit": "V"}
